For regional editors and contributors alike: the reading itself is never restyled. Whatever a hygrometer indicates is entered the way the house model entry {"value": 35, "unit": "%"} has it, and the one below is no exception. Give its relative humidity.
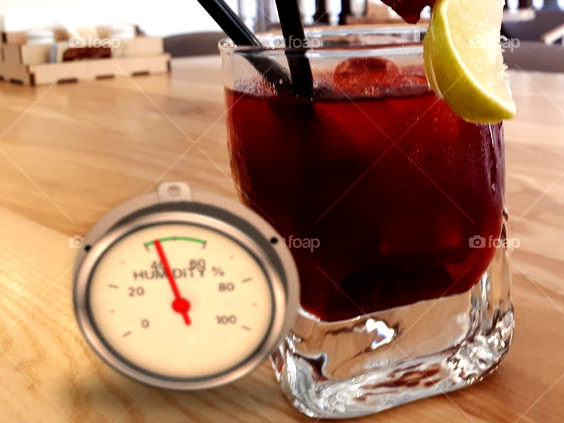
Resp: {"value": 45, "unit": "%"}
